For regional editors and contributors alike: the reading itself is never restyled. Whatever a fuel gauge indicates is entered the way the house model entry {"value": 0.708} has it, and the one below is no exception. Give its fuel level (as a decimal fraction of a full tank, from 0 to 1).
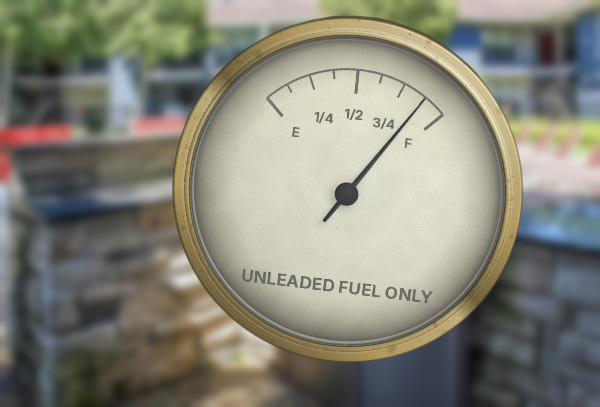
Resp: {"value": 0.875}
